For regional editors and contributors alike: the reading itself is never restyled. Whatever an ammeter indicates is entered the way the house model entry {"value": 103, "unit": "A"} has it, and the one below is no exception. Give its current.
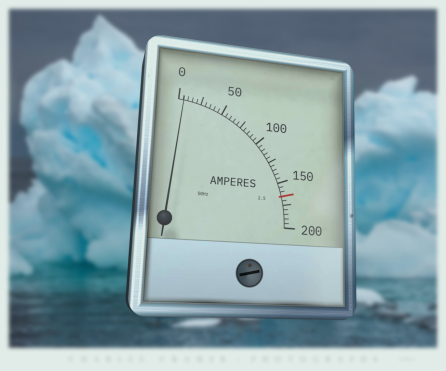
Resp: {"value": 5, "unit": "A"}
